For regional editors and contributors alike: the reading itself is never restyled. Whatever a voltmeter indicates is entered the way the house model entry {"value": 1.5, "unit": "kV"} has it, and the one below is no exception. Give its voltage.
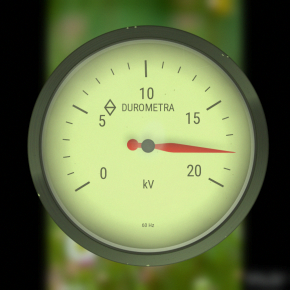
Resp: {"value": 18, "unit": "kV"}
